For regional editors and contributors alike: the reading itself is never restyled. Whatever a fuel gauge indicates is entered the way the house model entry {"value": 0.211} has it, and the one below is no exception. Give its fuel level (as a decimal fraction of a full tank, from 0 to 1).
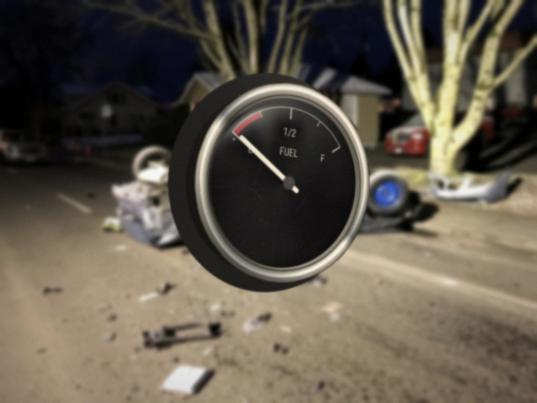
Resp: {"value": 0}
